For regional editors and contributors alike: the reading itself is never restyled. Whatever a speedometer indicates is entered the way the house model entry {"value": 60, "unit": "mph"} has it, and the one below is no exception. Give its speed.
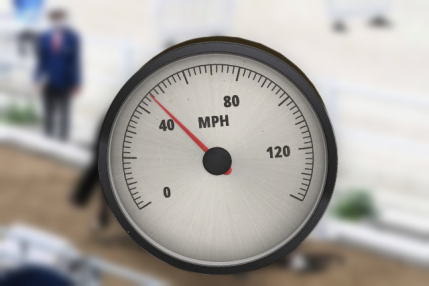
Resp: {"value": 46, "unit": "mph"}
